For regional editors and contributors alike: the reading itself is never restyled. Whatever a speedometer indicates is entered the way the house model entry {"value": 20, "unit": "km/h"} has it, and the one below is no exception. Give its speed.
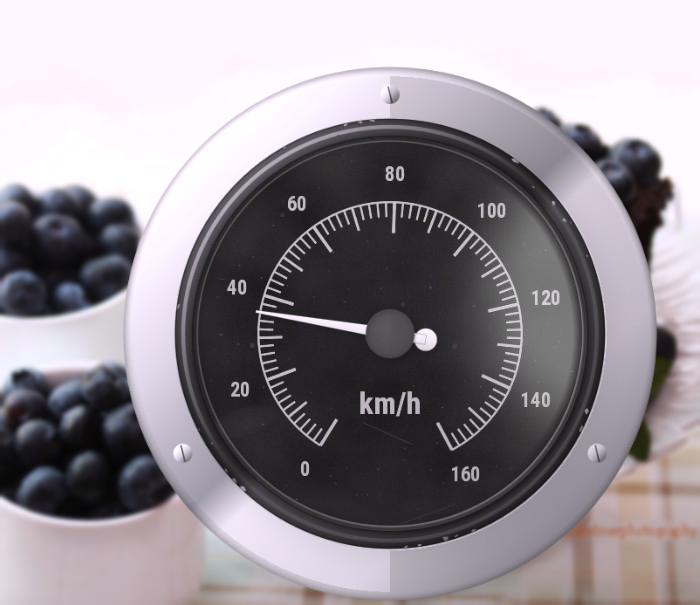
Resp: {"value": 36, "unit": "km/h"}
